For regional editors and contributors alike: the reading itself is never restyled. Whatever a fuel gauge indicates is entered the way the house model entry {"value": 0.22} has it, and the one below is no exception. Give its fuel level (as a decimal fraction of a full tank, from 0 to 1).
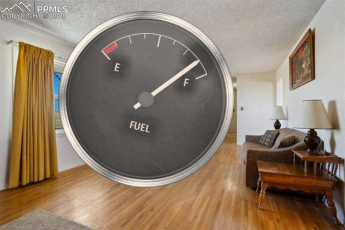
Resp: {"value": 0.875}
